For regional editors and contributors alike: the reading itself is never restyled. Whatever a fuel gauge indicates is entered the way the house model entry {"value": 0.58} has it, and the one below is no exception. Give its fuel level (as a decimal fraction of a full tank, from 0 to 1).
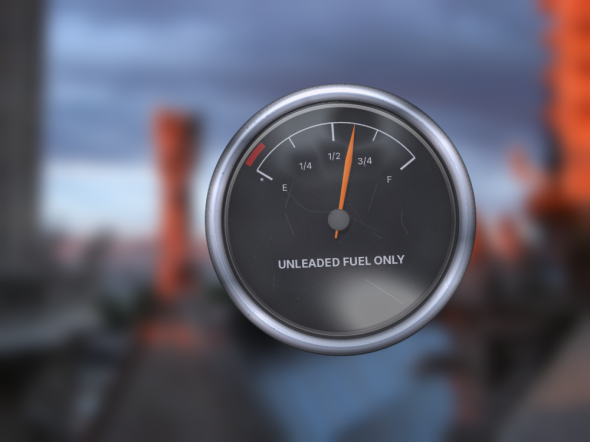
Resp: {"value": 0.625}
